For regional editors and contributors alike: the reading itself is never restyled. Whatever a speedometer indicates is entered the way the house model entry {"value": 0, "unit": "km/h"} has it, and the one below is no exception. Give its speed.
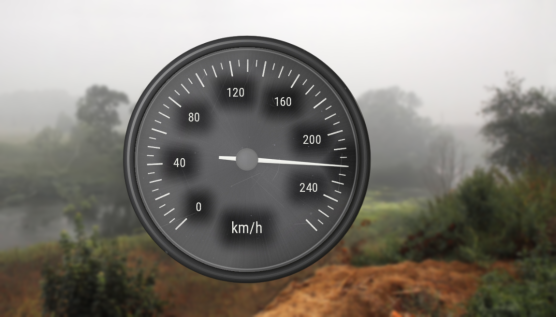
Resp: {"value": 220, "unit": "km/h"}
